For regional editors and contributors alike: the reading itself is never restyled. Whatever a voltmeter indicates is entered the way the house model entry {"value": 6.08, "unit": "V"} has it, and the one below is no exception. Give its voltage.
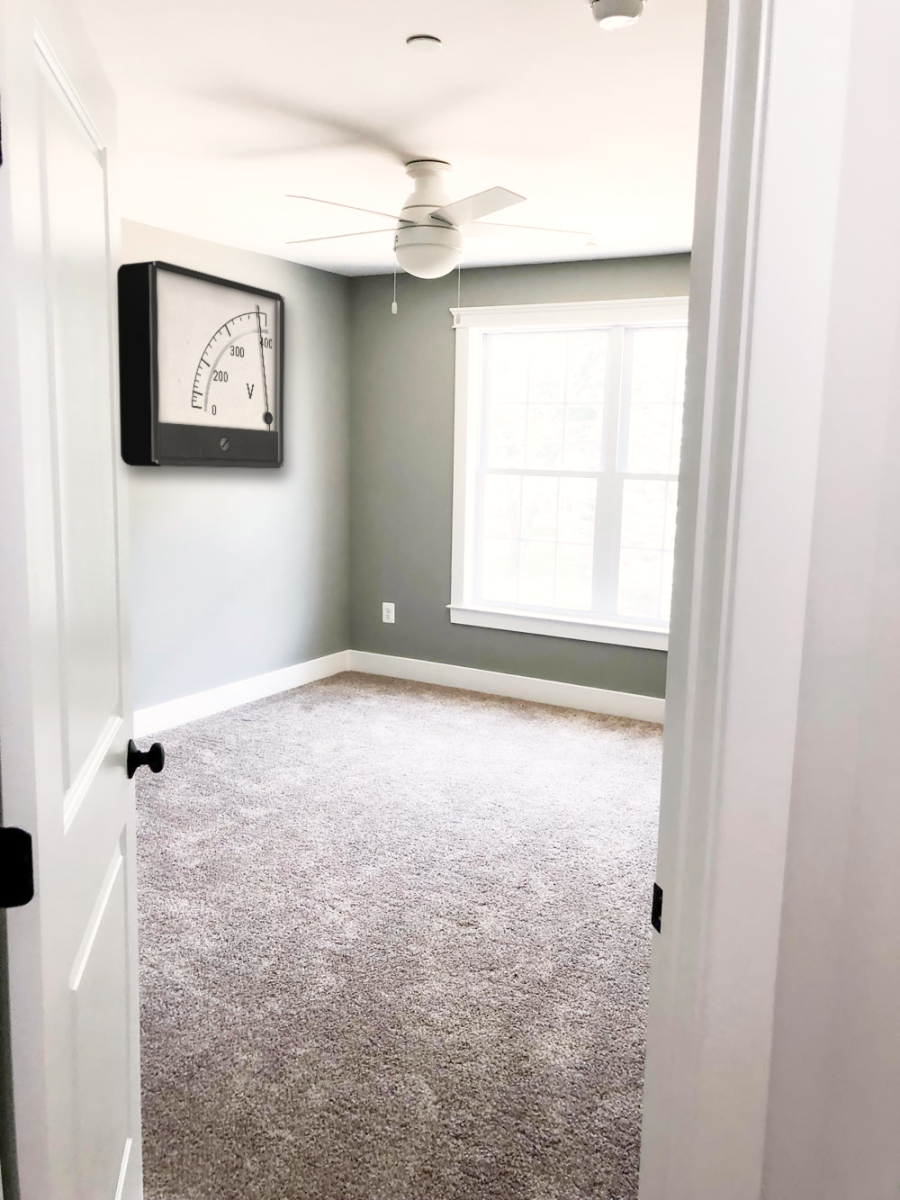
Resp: {"value": 380, "unit": "V"}
